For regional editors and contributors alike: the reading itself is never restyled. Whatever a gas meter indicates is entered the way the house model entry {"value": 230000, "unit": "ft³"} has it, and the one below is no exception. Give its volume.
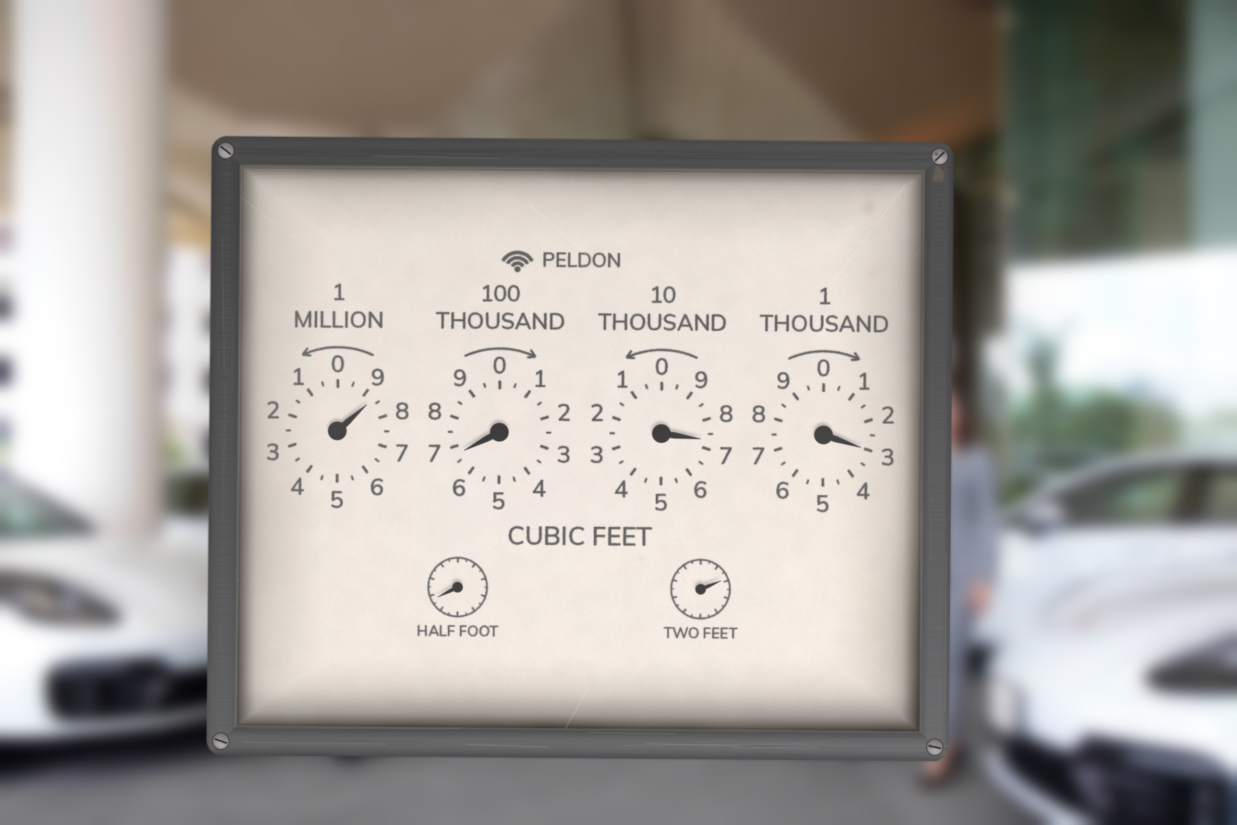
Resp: {"value": 867300, "unit": "ft³"}
